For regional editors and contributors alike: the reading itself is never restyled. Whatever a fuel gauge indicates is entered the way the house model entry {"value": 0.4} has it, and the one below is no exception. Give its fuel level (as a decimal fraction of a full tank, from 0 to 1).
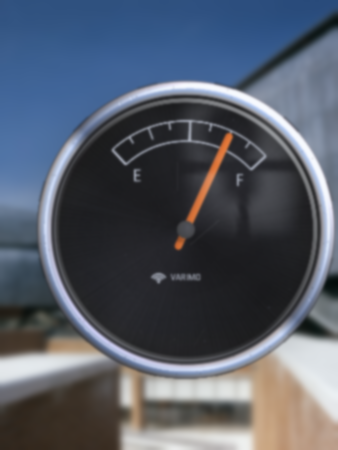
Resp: {"value": 0.75}
